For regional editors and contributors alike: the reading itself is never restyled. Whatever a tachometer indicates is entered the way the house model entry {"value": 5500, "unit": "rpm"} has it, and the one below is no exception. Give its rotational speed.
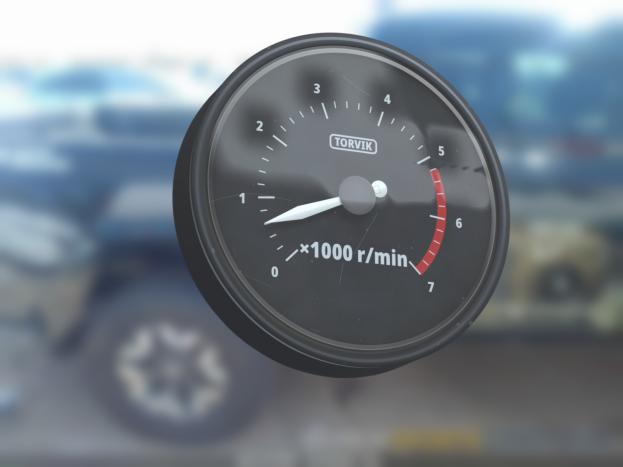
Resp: {"value": 600, "unit": "rpm"}
